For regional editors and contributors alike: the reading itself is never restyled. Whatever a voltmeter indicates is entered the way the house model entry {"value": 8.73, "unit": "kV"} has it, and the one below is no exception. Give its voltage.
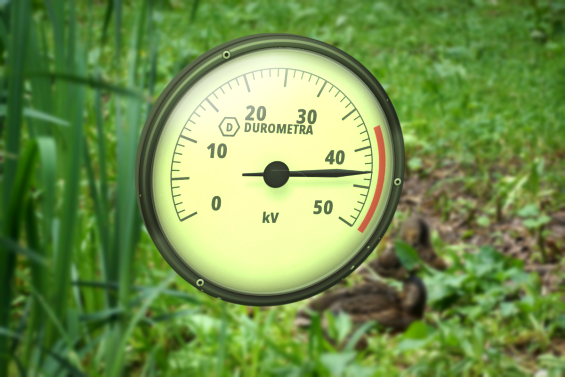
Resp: {"value": 43, "unit": "kV"}
